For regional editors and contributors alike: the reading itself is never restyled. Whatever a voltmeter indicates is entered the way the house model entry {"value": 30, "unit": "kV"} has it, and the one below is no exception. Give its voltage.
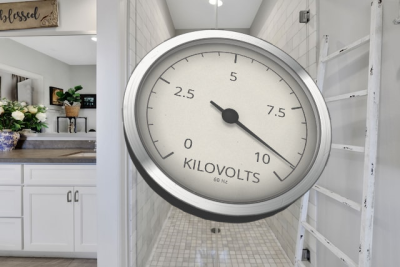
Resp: {"value": 9.5, "unit": "kV"}
